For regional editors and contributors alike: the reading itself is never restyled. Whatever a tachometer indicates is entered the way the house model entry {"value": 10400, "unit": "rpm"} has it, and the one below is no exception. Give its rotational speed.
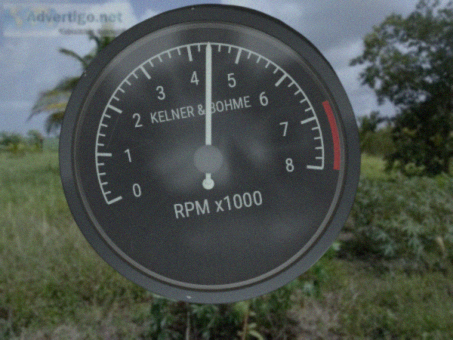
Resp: {"value": 4400, "unit": "rpm"}
